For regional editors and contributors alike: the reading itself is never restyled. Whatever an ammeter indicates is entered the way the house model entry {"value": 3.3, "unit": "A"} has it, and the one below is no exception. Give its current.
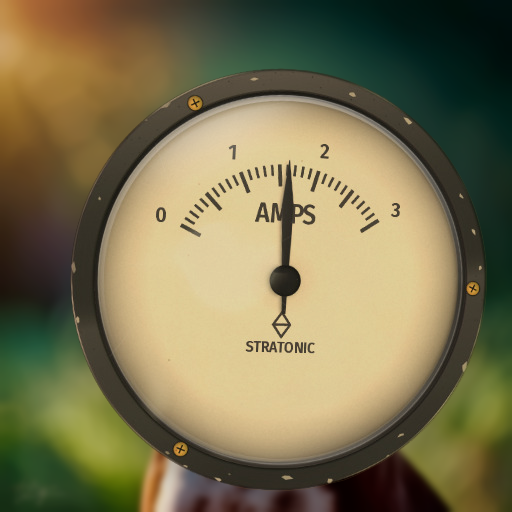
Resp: {"value": 1.6, "unit": "A"}
